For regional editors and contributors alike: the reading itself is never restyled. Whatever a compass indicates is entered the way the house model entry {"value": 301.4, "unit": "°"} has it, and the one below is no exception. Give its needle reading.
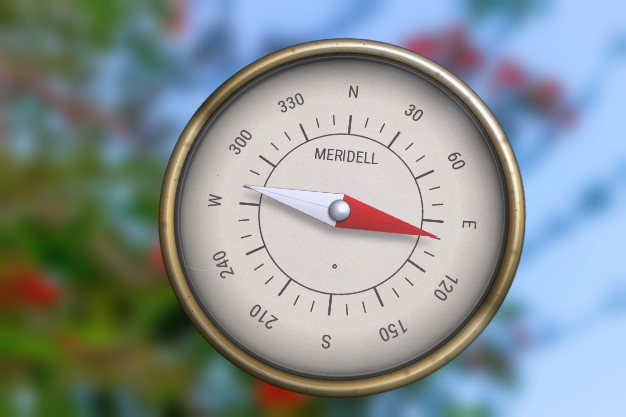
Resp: {"value": 100, "unit": "°"}
